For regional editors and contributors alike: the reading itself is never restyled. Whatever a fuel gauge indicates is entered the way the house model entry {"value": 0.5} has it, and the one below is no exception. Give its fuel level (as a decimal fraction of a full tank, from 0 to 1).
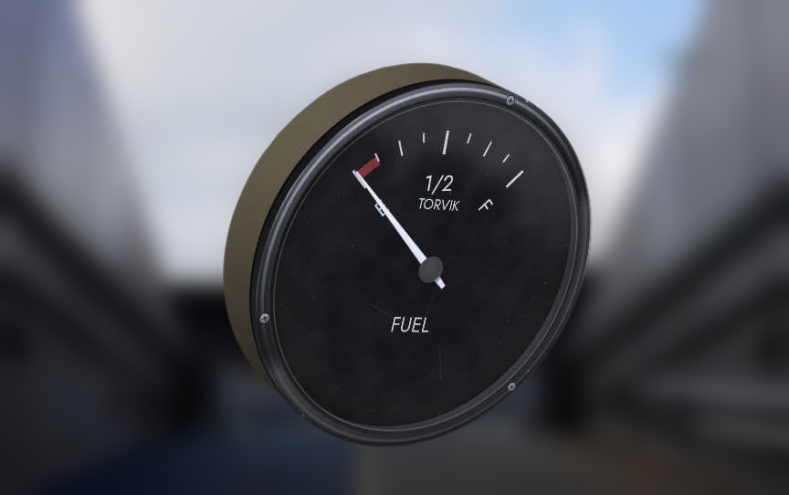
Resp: {"value": 0}
